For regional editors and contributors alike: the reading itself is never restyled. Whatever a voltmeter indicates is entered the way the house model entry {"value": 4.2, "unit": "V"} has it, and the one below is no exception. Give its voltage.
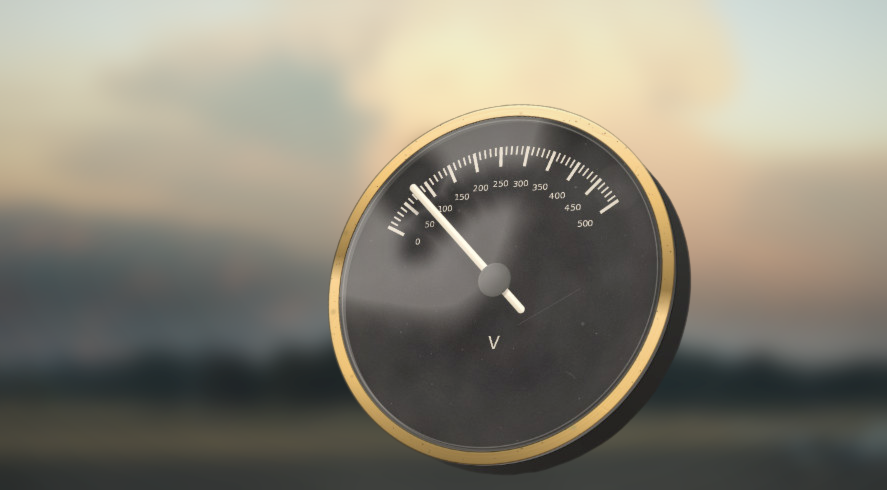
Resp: {"value": 80, "unit": "V"}
